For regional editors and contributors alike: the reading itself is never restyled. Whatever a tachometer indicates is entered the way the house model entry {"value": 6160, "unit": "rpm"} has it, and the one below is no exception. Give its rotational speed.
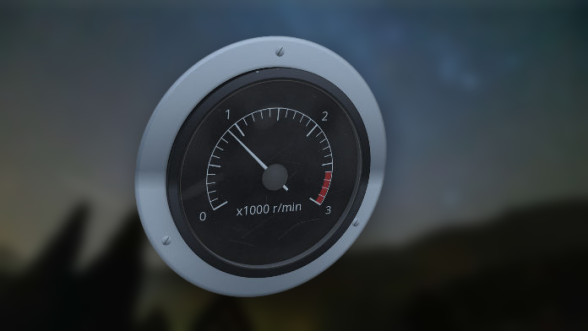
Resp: {"value": 900, "unit": "rpm"}
